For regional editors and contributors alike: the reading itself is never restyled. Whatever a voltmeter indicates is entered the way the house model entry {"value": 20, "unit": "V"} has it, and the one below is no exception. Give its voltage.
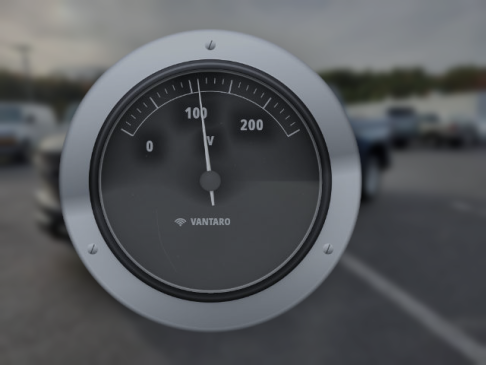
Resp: {"value": 110, "unit": "V"}
